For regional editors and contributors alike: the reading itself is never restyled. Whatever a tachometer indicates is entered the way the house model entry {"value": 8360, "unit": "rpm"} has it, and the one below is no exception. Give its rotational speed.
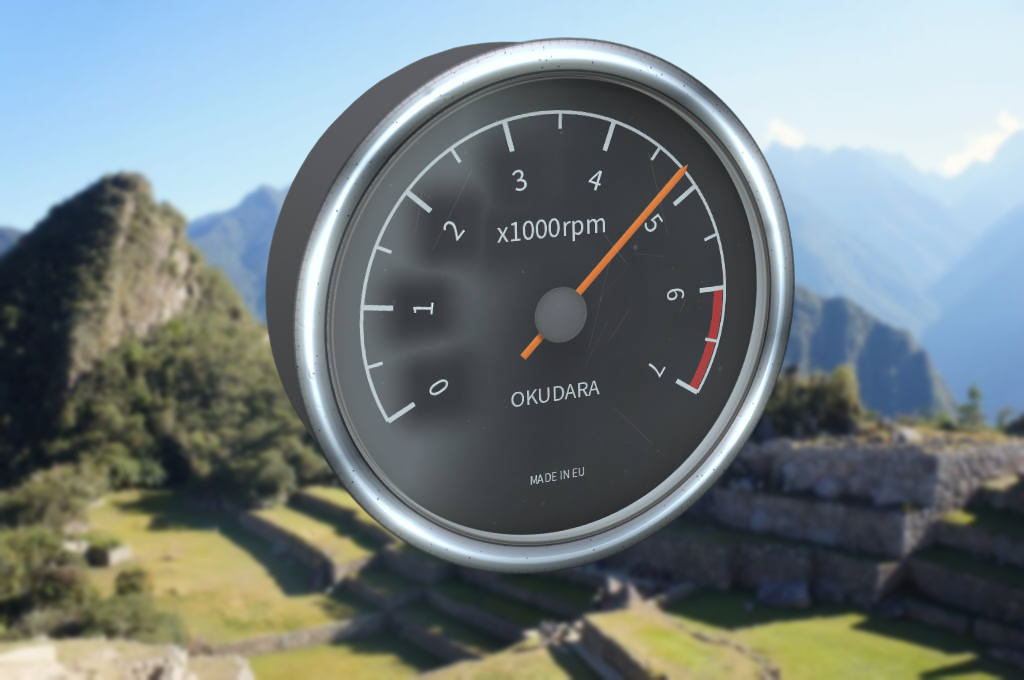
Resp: {"value": 4750, "unit": "rpm"}
